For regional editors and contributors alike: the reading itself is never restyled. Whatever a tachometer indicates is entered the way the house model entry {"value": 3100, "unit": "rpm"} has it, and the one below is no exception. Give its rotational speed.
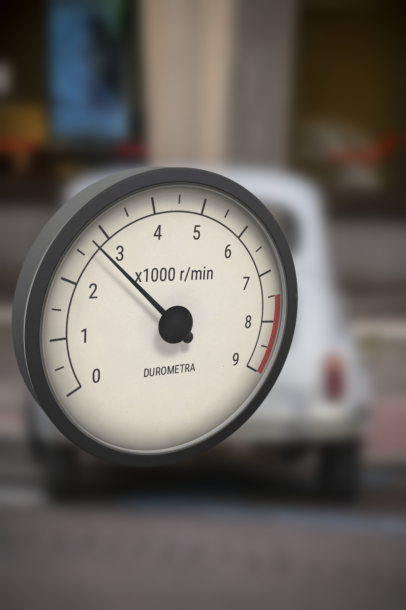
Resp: {"value": 2750, "unit": "rpm"}
